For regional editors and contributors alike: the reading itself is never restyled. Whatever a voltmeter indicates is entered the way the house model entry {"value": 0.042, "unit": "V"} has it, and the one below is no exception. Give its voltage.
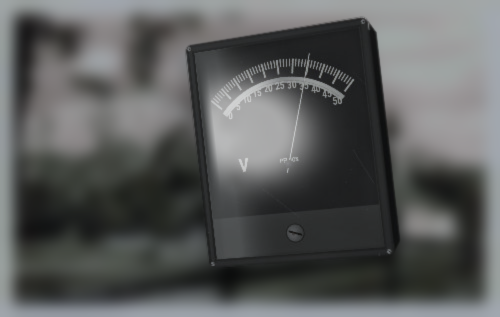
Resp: {"value": 35, "unit": "V"}
